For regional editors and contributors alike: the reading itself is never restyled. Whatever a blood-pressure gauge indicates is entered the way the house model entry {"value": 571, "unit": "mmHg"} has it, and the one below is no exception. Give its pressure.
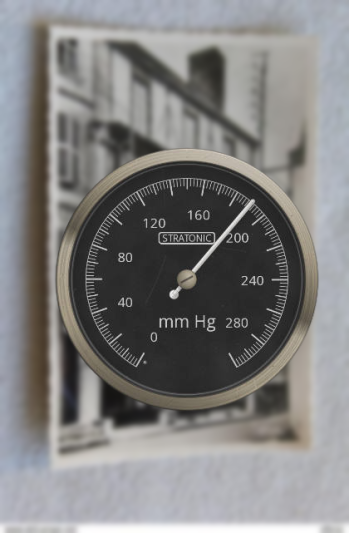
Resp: {"value": 190, "unit": "mmHg"}
